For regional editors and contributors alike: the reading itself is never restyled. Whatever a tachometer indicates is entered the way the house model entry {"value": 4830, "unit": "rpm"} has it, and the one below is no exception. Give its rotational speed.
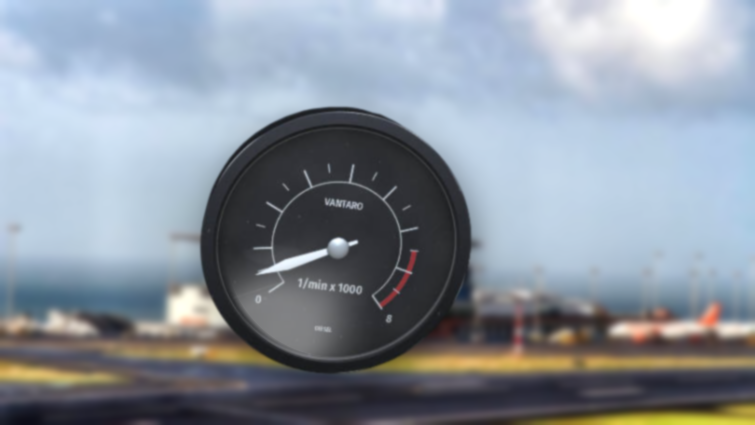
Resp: {"value": 500, "unit": "rpm"}
